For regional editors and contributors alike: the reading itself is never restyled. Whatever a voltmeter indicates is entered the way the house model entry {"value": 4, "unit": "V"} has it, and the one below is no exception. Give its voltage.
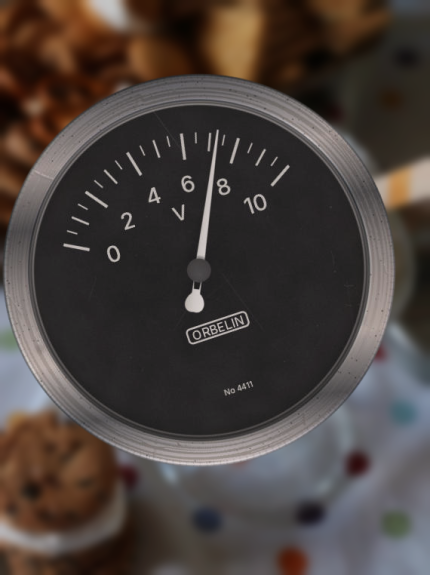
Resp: {"value": 7.25, "unit": "V"}
